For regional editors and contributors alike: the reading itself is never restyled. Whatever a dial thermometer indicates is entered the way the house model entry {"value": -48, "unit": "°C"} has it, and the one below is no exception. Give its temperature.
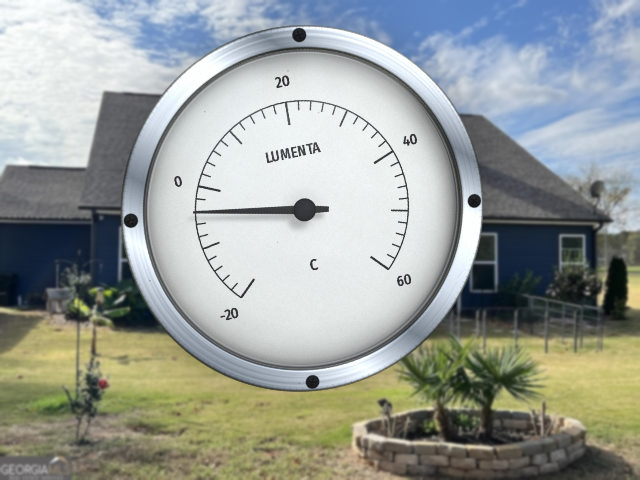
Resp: {"value": -4, "unit": "°C"}
